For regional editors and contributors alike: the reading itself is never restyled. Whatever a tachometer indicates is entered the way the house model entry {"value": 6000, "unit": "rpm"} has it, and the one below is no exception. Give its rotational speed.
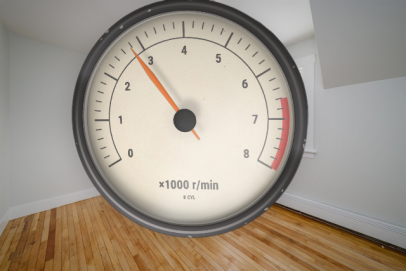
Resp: {"value": 2800, "unit": "rpm"}
